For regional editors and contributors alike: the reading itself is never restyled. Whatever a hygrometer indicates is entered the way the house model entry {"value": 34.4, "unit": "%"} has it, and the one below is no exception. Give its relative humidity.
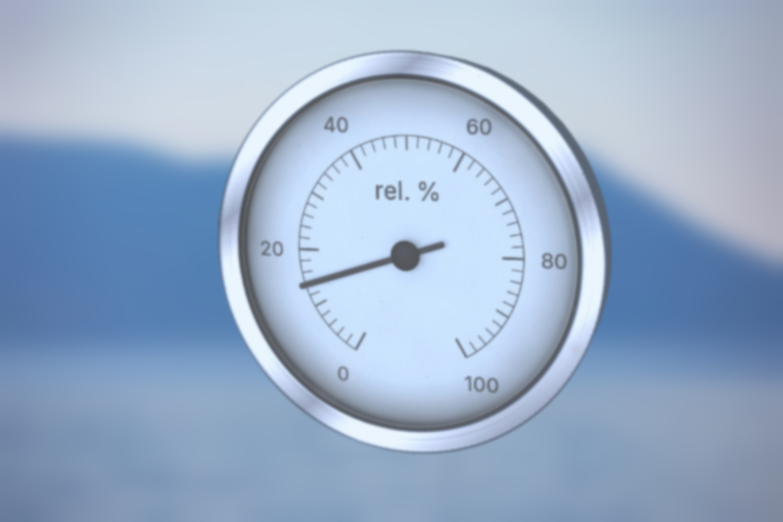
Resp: {"value": 14, "unit": "%"}
